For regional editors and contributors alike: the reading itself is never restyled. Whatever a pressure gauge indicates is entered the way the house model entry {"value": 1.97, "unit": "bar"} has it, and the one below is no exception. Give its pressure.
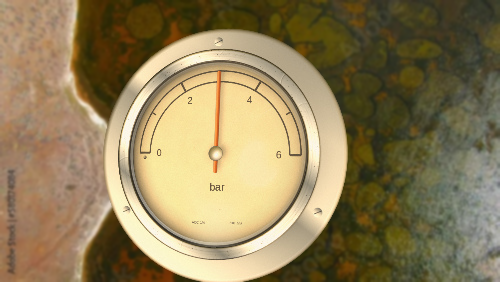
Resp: {"value": 3, "unit": "bar"}
